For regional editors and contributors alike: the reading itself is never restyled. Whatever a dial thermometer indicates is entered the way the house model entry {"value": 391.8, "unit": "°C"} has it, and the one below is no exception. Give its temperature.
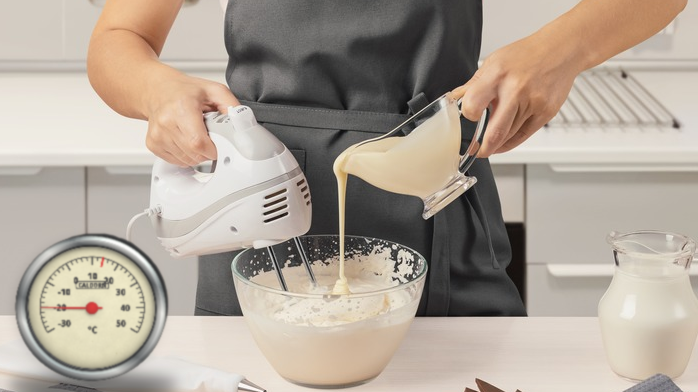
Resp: {"value": -20, "unit": "°C"}
